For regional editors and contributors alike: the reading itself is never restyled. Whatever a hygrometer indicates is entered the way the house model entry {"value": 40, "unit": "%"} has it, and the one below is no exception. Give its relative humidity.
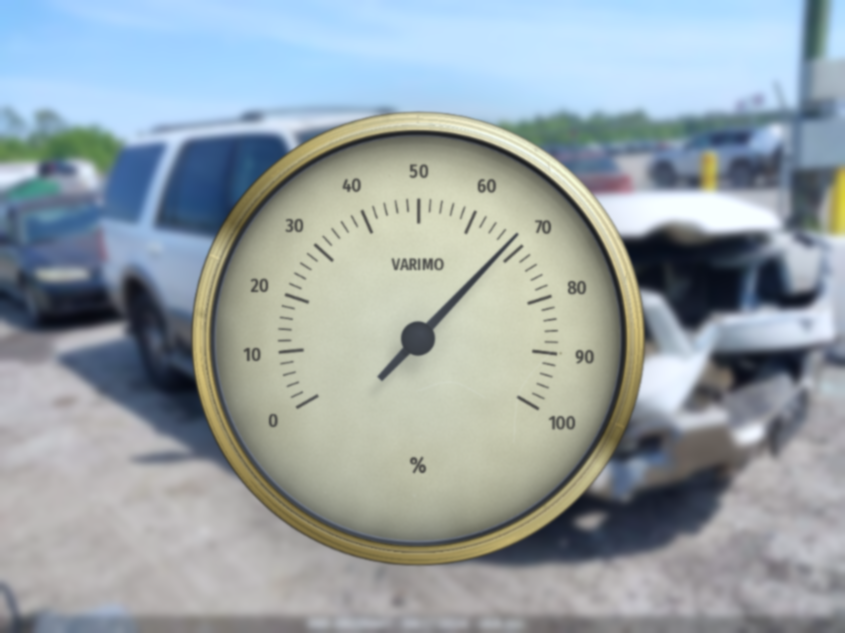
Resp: {"value": 68, "unit": "%"}
